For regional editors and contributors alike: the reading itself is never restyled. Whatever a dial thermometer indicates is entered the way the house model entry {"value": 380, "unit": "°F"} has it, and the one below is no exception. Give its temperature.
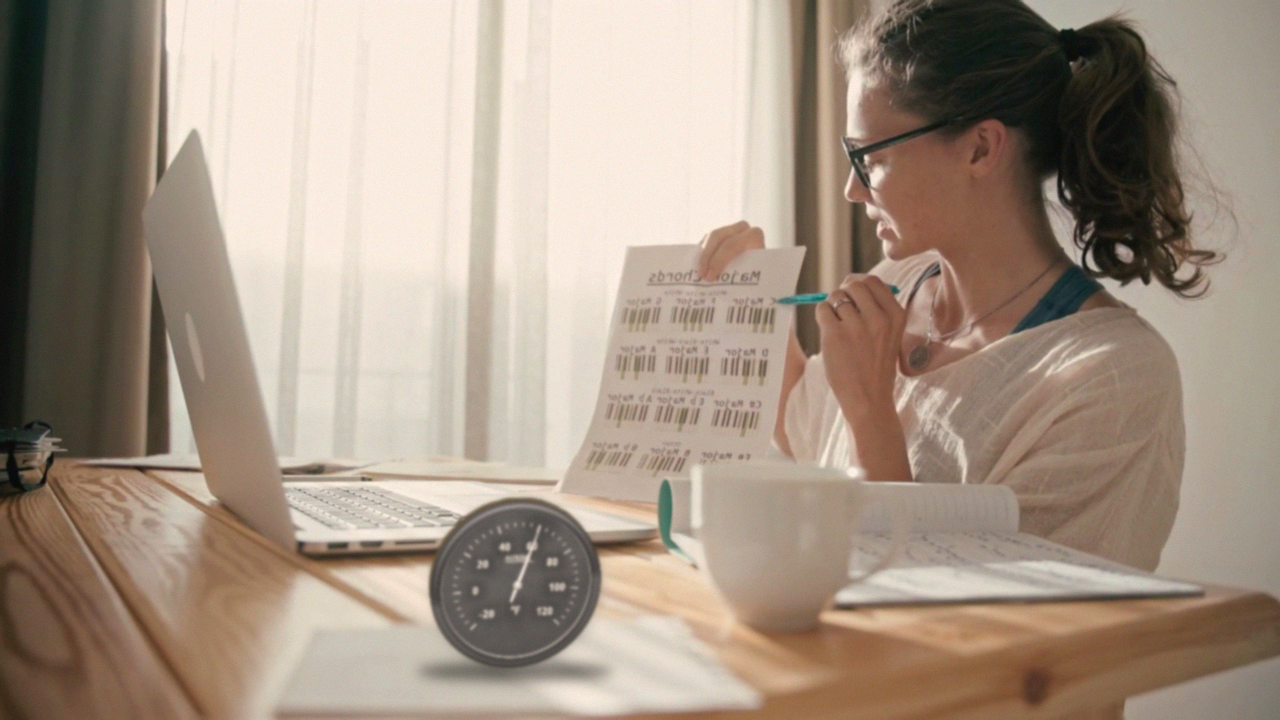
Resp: {"value": 60, "unit": "°F"}
